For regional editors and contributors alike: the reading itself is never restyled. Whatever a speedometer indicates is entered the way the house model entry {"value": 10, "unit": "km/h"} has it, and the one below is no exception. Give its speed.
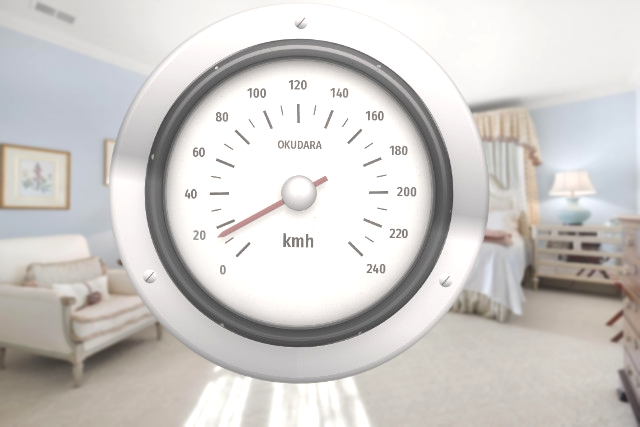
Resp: {"value": 15, "unit": "km/h"}
